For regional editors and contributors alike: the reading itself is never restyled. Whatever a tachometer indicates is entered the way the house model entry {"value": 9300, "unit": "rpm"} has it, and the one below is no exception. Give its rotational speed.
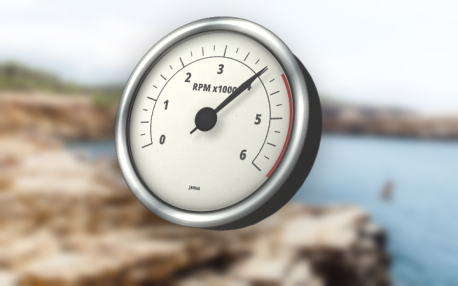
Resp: {"value": 4000, "unit": "rpm"}
